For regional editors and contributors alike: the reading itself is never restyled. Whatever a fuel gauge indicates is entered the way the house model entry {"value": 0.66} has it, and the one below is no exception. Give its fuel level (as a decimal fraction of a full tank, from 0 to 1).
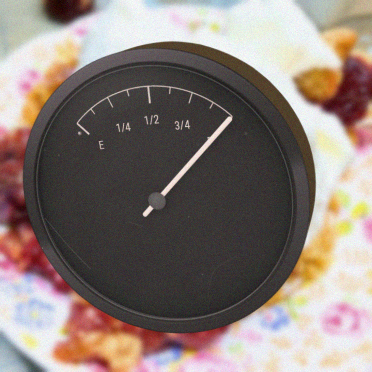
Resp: {"value": 1}
